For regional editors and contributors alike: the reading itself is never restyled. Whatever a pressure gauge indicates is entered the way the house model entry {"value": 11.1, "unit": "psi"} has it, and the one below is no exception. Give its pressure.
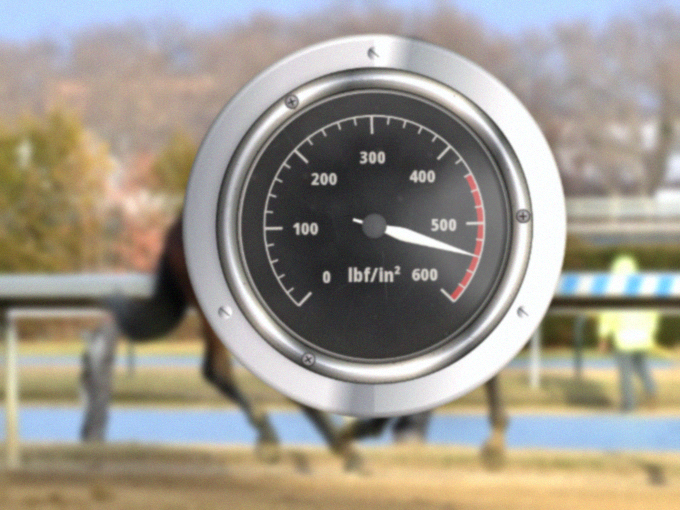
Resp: {"value": 540, "unit": "psi"}
